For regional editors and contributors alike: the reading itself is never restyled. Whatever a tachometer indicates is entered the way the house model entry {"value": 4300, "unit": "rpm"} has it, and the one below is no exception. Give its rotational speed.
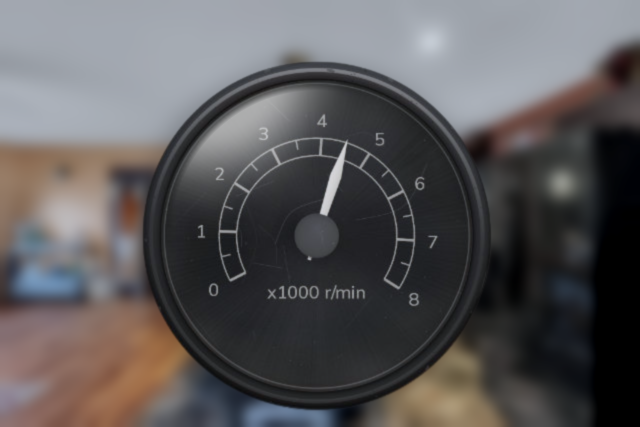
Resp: {"value": 4500, "unit": "rpm"}
